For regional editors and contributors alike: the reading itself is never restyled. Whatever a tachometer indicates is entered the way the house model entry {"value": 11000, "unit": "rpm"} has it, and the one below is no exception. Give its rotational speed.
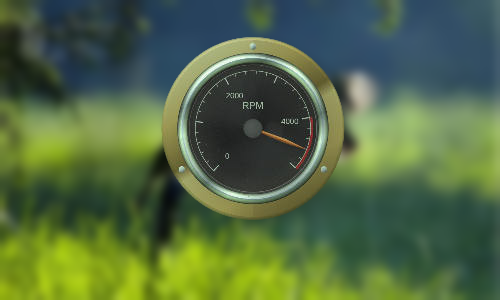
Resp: {"value": 4600, "unit": "rpm"}
